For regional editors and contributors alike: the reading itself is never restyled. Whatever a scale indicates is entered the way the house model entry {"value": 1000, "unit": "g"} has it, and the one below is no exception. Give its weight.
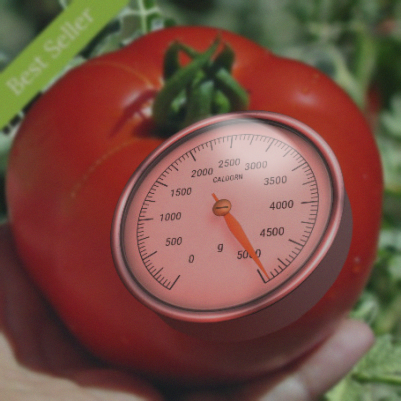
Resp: {"value": 4950, "unit": "g"}
